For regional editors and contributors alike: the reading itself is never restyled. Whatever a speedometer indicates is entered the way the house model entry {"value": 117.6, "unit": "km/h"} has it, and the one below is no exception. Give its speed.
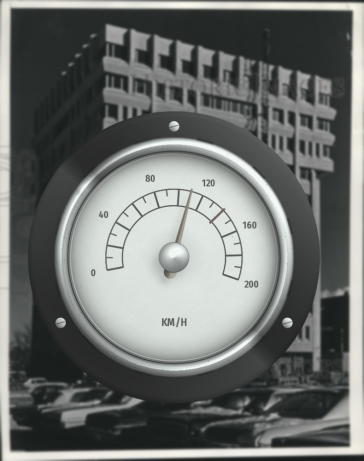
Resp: {"value": 110, "unit": "km/h"}
